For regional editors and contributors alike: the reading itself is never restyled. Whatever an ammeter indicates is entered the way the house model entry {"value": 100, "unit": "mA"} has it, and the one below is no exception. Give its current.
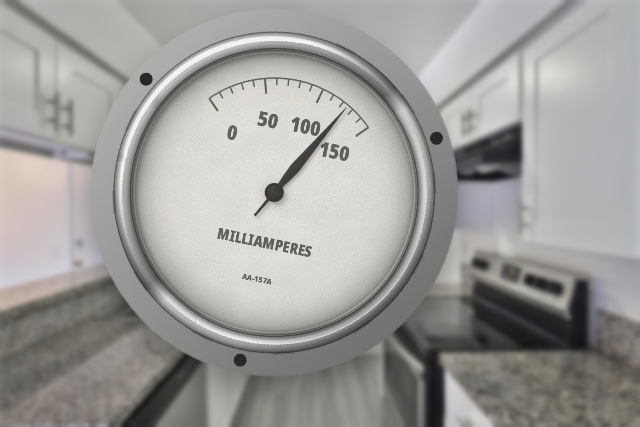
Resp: {"value": 125, "unit": "mA"}
